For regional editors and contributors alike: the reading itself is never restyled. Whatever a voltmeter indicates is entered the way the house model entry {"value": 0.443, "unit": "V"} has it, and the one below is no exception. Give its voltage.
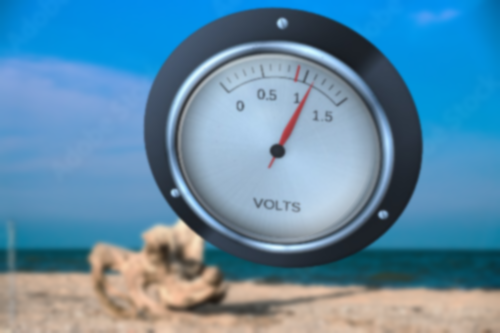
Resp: {"value": 1.1, "unit": "V"}
